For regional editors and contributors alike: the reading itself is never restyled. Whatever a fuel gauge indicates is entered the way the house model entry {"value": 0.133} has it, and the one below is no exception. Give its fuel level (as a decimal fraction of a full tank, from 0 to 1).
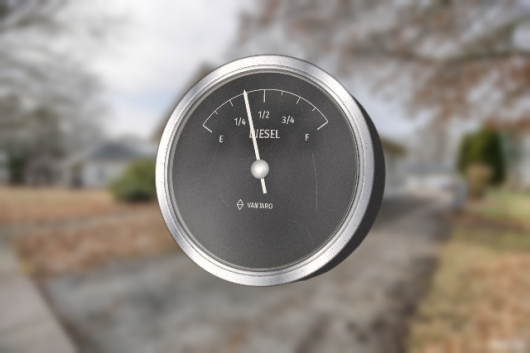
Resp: {"value": 0.375}
